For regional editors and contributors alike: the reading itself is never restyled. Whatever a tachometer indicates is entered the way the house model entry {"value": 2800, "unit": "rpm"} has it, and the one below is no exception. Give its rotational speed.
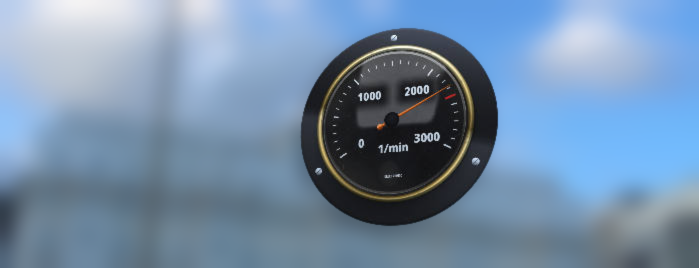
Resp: {"value": 2300, "unit": "rpm"}
